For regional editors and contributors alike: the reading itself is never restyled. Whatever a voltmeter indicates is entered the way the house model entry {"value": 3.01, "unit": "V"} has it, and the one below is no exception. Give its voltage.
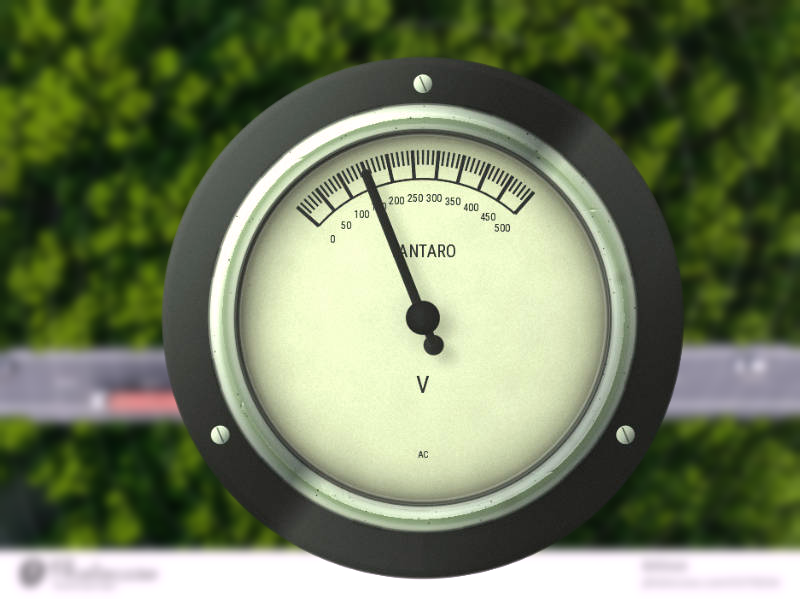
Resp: {"value": 150, "unit": "V"}
